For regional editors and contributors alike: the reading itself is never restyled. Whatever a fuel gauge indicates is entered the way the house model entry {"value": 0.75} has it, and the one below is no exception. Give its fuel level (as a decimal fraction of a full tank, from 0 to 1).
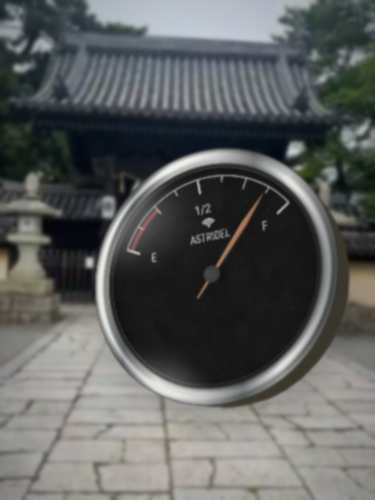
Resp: {"value": 0.875}
